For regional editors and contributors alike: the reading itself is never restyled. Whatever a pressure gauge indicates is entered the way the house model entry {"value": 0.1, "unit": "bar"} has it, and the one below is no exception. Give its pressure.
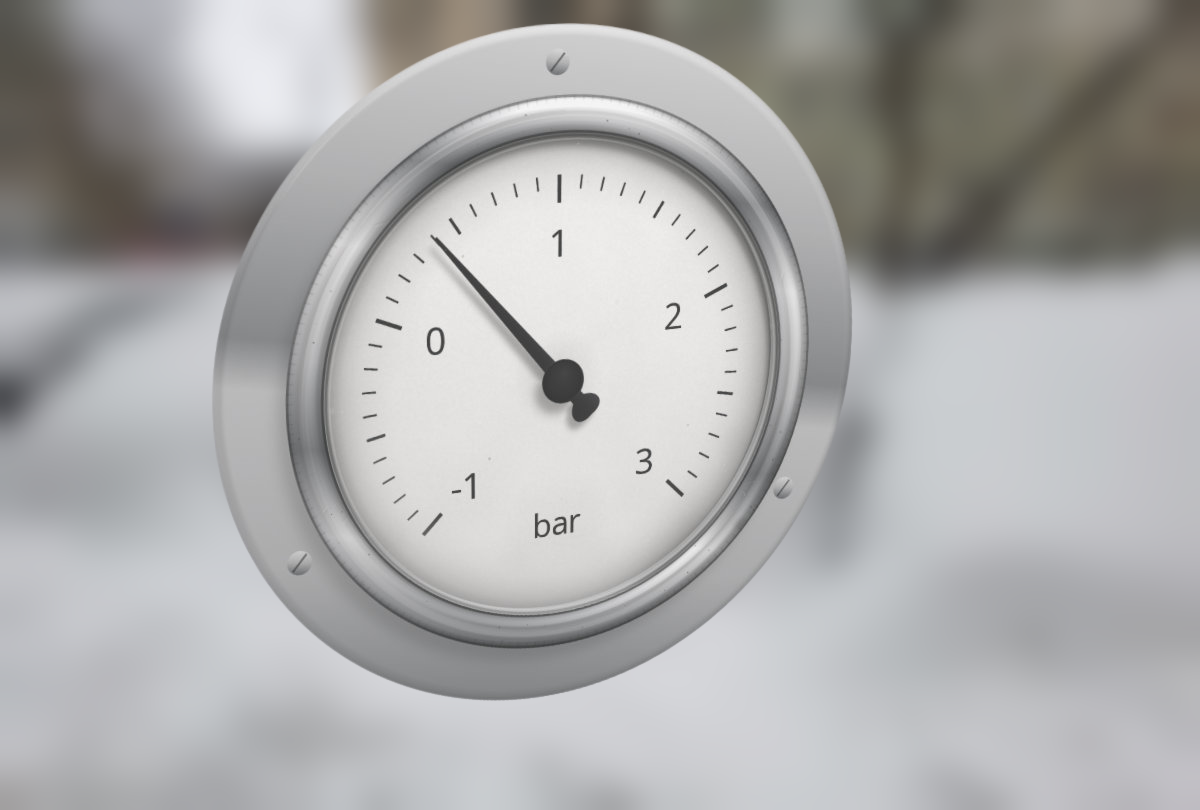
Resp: {"value": 0.4, "unit": "bar"}
